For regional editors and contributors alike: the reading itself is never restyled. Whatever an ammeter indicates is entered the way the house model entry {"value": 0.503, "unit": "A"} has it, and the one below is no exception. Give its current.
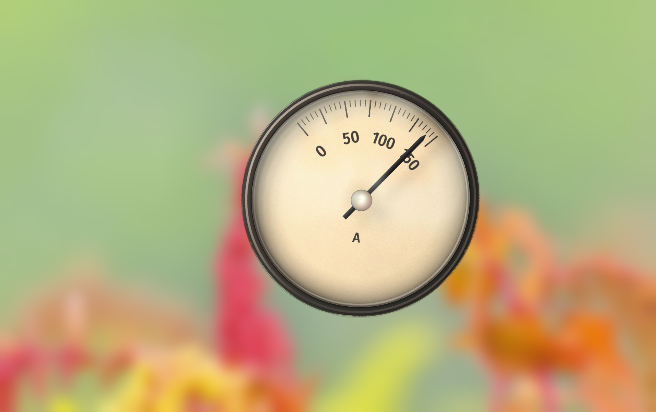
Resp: {"value": 140, "unit": "A"}
